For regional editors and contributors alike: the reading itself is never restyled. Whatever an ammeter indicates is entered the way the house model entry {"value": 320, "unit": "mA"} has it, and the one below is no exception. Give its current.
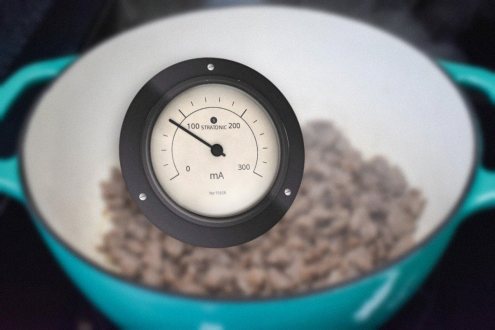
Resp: {"value": 80, "unit": "mA"}
